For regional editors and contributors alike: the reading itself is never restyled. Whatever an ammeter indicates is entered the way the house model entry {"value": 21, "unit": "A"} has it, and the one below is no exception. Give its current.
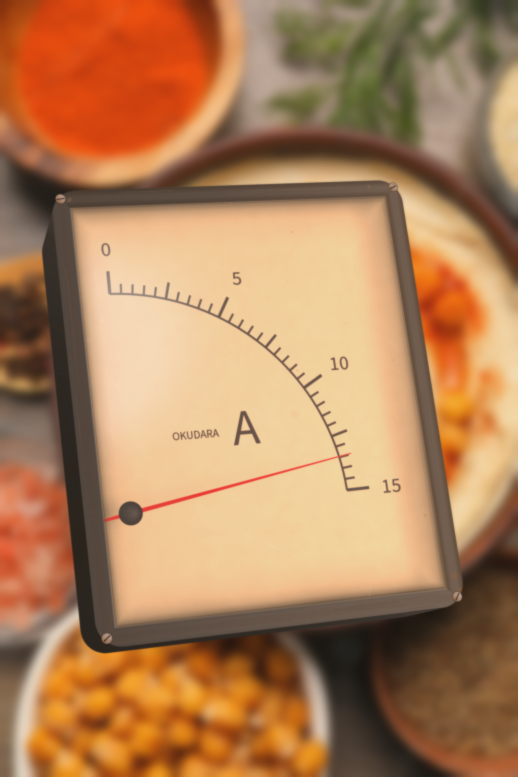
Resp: {"value": 13.5, "unit": "A"}
